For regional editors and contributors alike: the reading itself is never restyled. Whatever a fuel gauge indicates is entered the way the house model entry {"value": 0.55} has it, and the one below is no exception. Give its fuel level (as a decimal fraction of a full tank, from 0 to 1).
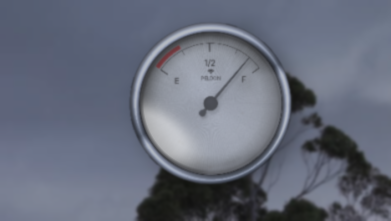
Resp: {"value": 0.875}
